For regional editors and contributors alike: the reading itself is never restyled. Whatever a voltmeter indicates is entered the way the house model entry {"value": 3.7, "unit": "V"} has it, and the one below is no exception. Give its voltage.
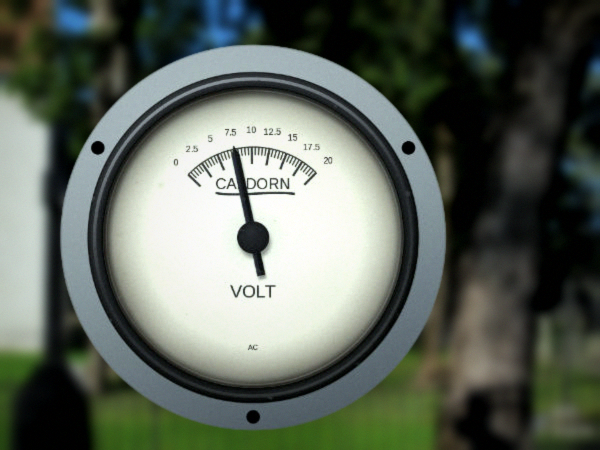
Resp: {"value": 7.5, "unit": "V"}
